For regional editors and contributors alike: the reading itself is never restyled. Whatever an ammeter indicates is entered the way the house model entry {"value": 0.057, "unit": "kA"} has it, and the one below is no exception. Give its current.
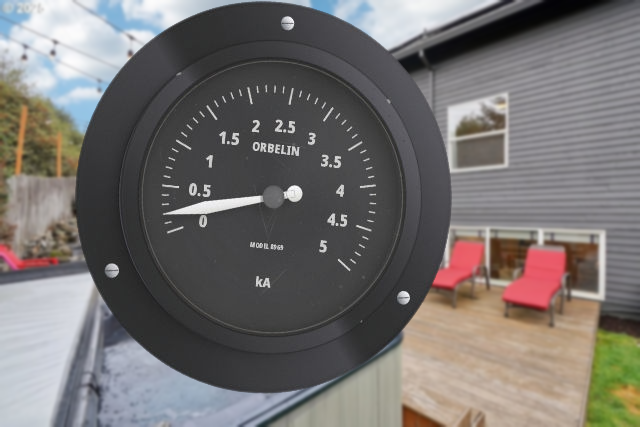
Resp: {"value": 0.2, "unit": "kA"}
